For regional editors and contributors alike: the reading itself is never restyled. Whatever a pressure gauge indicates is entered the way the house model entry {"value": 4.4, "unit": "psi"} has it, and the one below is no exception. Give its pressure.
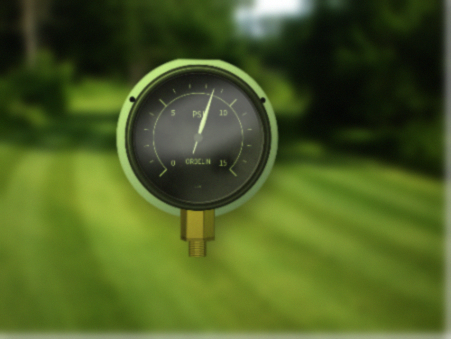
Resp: {"value": 8.5, "unit": "psi"}
